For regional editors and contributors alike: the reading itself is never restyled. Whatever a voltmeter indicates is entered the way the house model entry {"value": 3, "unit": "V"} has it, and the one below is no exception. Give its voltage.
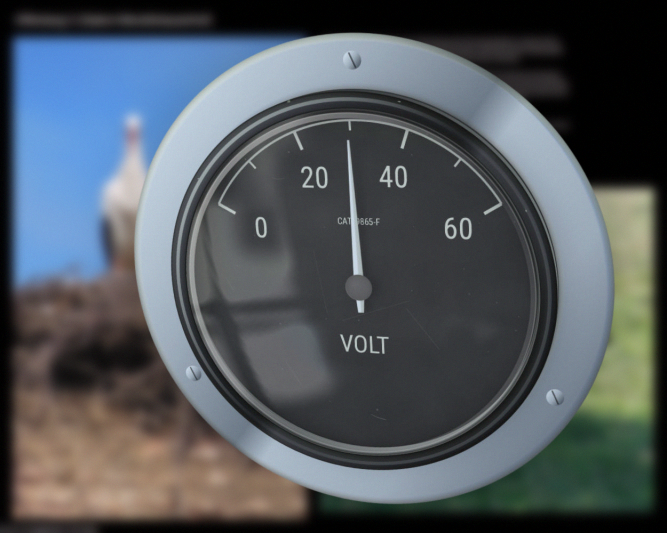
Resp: {"value": 30, "unit": "V"}
